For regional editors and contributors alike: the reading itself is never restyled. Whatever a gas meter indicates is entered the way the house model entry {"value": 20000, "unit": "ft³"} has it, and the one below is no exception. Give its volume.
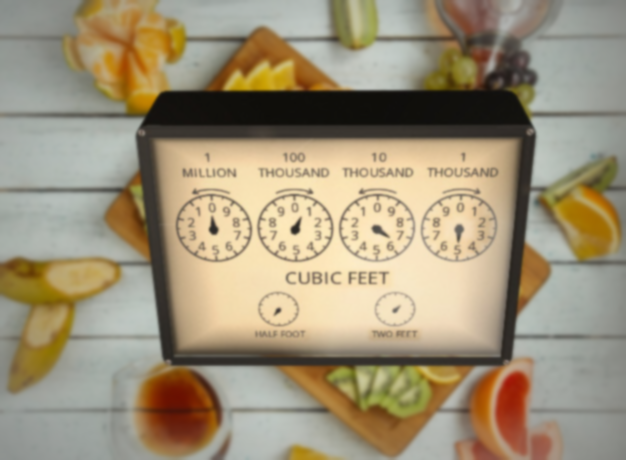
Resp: {"value": 6500, "unit": "ft³"}
